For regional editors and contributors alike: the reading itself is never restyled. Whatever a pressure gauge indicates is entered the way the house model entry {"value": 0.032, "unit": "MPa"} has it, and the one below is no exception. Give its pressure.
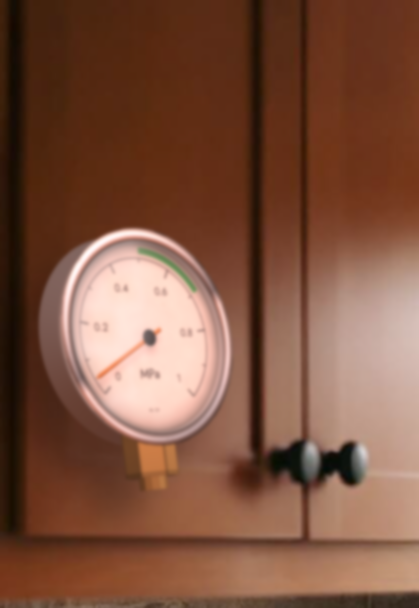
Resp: {"value": 0.05, "unit": "MPa"}
